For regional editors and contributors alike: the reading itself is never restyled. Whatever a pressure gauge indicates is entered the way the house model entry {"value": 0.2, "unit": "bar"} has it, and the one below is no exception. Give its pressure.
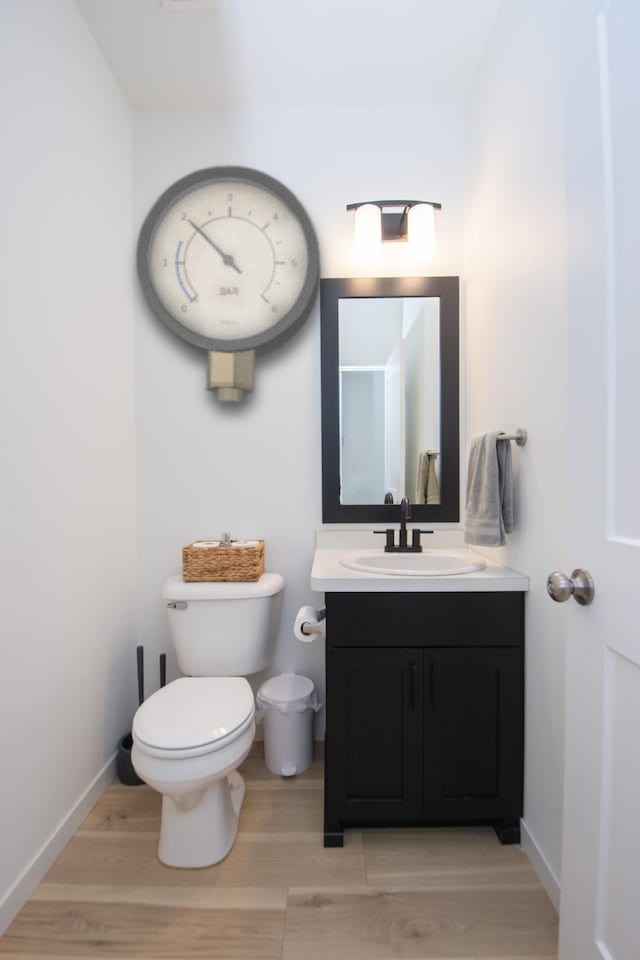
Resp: {"value": 2, "unit": "bar"}
